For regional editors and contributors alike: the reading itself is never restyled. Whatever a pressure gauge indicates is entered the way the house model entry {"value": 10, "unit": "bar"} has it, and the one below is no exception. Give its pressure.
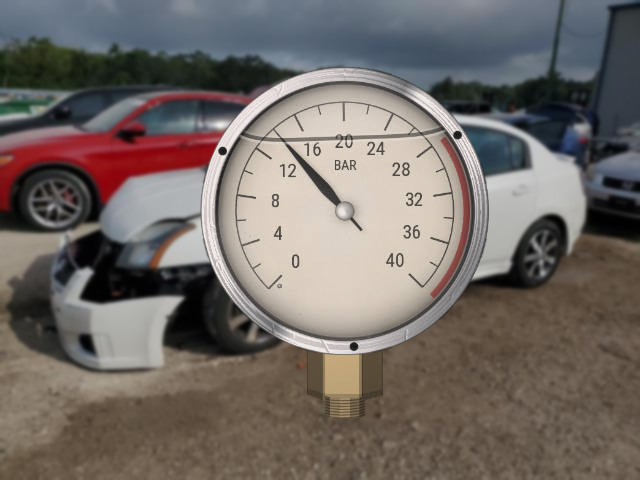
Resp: {"value": 14, "unit": "bar"}
